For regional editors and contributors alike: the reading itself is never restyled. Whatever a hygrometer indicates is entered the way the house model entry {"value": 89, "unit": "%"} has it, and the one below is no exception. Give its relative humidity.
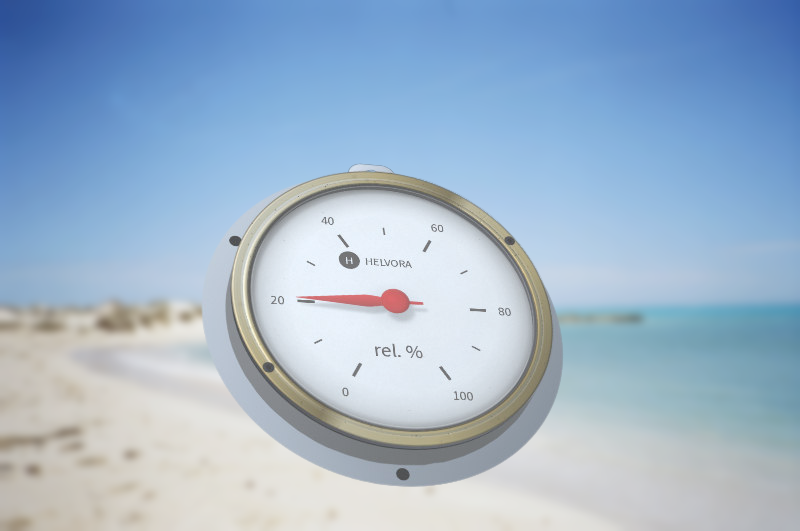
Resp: {"value": 20, "unit": "%"}
